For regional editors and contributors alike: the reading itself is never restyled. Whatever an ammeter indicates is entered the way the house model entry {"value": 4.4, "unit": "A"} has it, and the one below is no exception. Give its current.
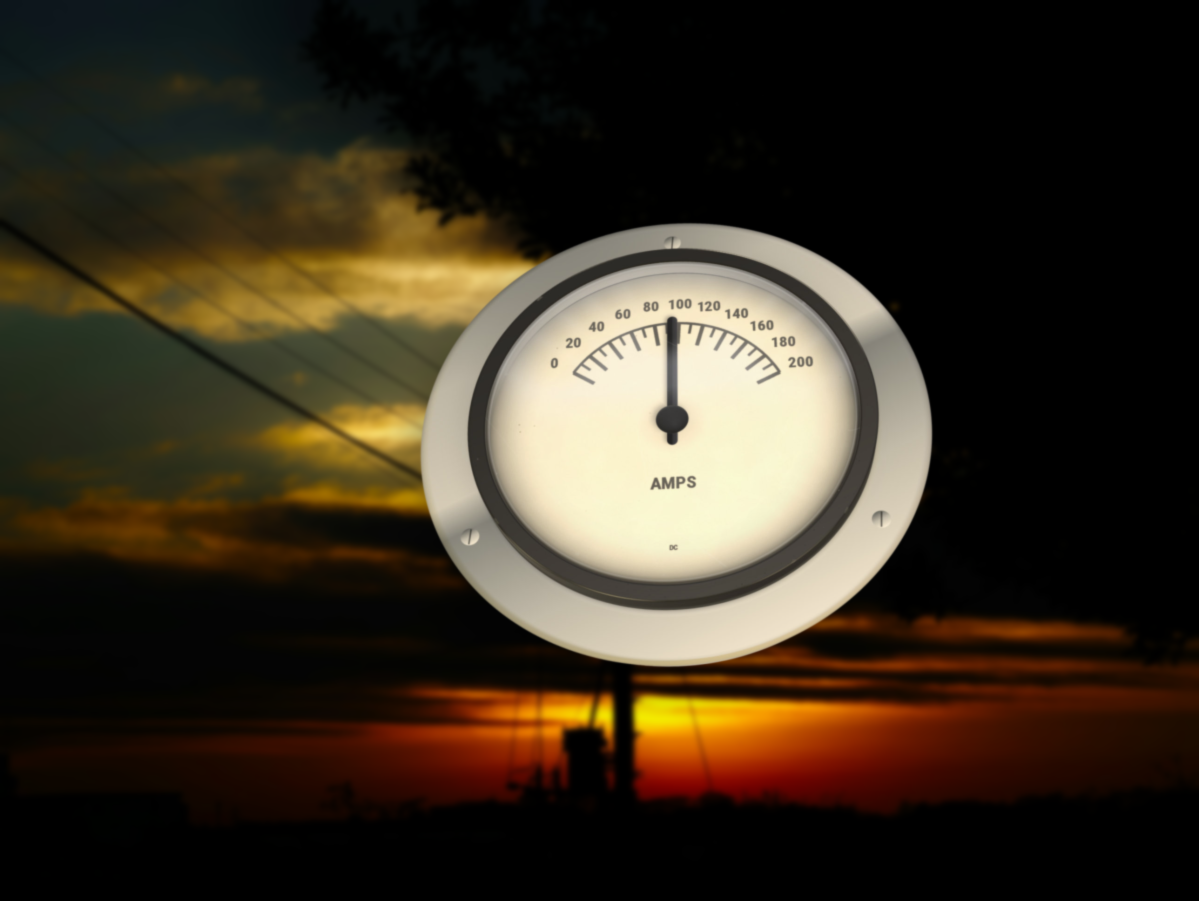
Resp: {"value": 95, "unit": "A"}
